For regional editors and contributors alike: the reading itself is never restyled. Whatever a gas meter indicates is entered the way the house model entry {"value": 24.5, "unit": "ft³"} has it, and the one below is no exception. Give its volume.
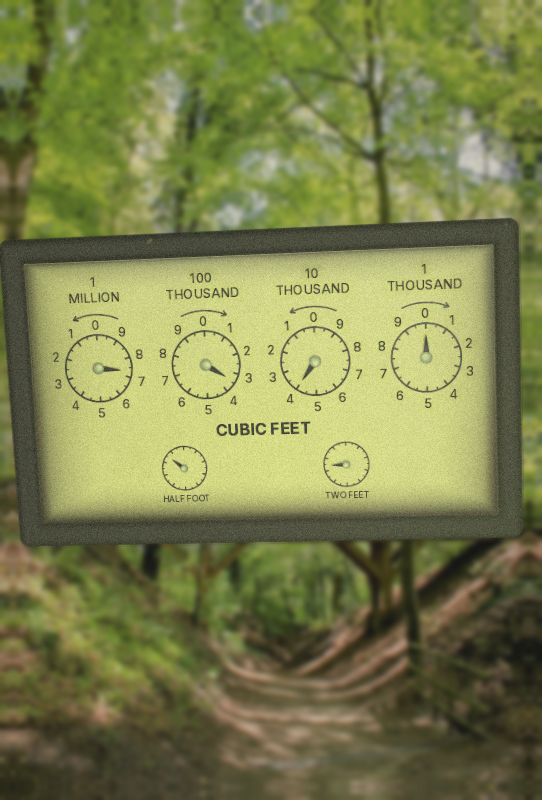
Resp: {"value": 734000, "unit": "ft³"}
